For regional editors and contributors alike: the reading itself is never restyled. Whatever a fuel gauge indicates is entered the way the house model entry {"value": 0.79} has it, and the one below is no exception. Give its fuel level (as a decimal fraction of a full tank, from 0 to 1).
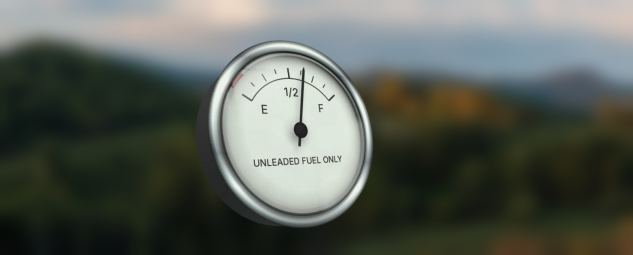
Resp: {"value": 0.625}
